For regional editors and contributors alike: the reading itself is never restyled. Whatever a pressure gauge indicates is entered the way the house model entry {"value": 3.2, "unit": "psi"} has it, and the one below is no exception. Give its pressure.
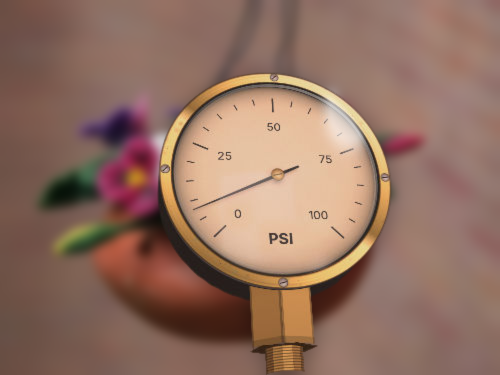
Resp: {"value": 7.5, "unit": "psi"}
